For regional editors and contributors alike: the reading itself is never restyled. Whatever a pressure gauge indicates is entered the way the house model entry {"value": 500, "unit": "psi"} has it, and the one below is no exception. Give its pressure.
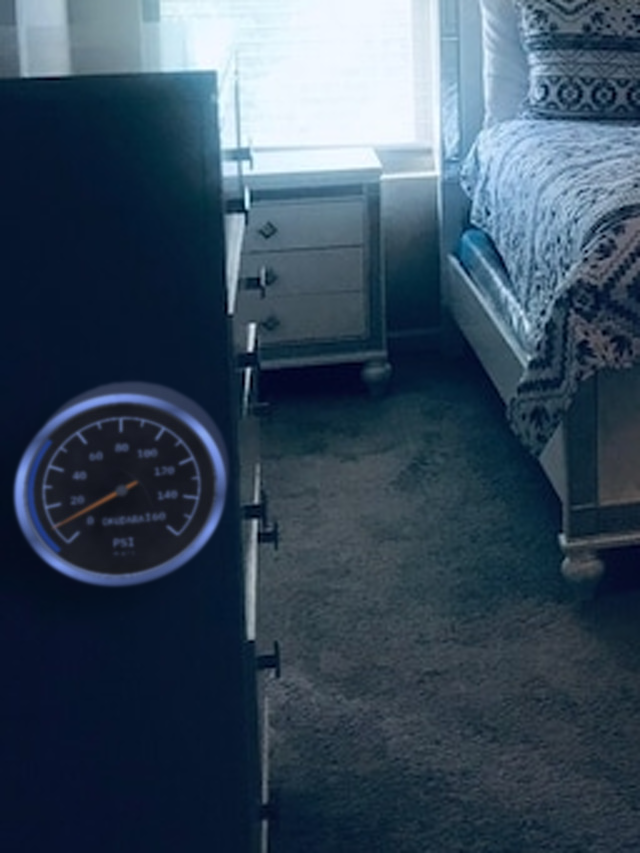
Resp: {"value": 10, "unit": "psi"}
